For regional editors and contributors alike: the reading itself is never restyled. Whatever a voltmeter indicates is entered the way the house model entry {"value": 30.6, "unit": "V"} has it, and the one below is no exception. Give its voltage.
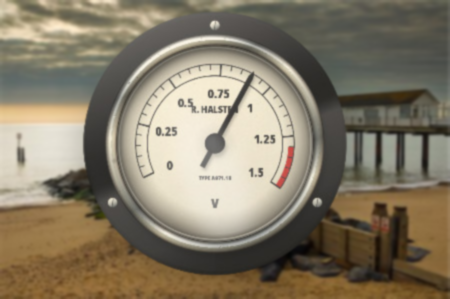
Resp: {"value": 0.9, "unit": "V"}
